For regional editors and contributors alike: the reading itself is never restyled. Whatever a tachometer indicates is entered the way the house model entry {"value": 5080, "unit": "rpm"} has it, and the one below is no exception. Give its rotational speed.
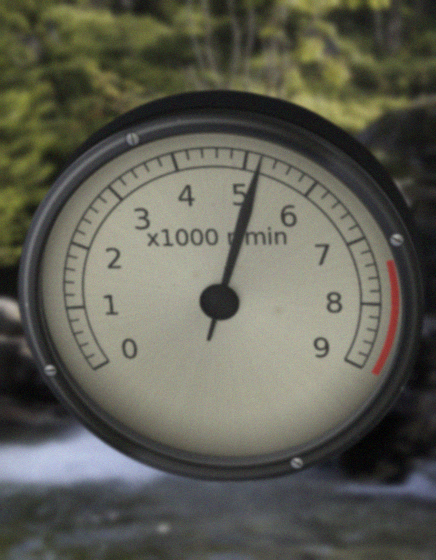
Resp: {"value": 5200, "unit": "rpm"}
